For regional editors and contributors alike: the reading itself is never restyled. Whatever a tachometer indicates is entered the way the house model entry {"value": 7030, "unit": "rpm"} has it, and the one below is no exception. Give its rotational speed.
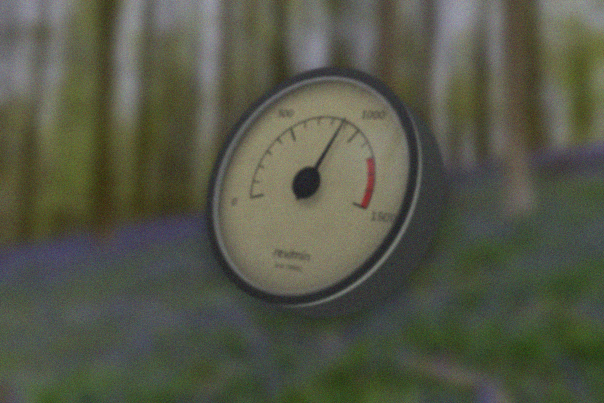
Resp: {"value": 900, "unit": "rpm"}
